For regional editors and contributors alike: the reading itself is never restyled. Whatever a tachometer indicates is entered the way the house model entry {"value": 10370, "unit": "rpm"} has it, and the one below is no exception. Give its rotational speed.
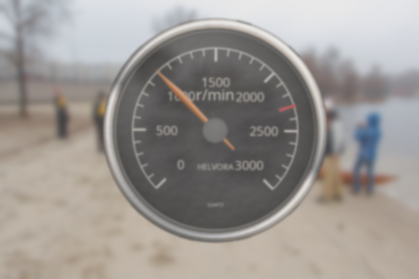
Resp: {"value": 1000, "unit": "rpm"}
